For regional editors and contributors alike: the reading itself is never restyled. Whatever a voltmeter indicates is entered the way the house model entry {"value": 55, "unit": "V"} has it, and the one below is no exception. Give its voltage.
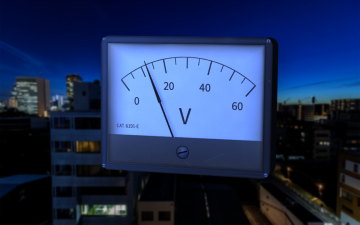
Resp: {"value": 12.5, "unit": "V"}
